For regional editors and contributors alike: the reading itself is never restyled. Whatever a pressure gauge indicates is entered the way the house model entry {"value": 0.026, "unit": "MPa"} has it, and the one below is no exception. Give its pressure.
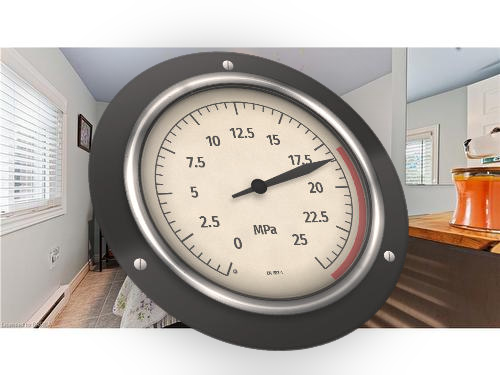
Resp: {"value": 18.5, "unit": "MPa"}
